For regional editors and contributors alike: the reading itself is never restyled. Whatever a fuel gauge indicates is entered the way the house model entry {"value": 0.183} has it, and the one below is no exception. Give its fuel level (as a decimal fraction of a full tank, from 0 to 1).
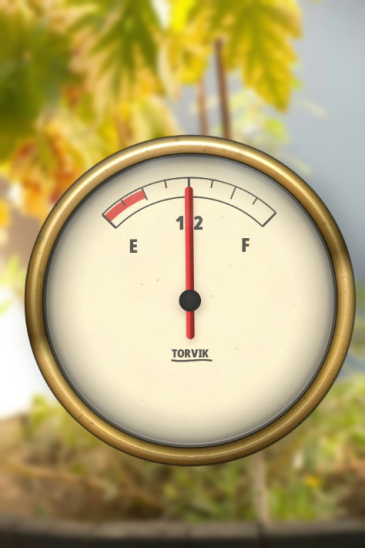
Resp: {"value": 0.5}
